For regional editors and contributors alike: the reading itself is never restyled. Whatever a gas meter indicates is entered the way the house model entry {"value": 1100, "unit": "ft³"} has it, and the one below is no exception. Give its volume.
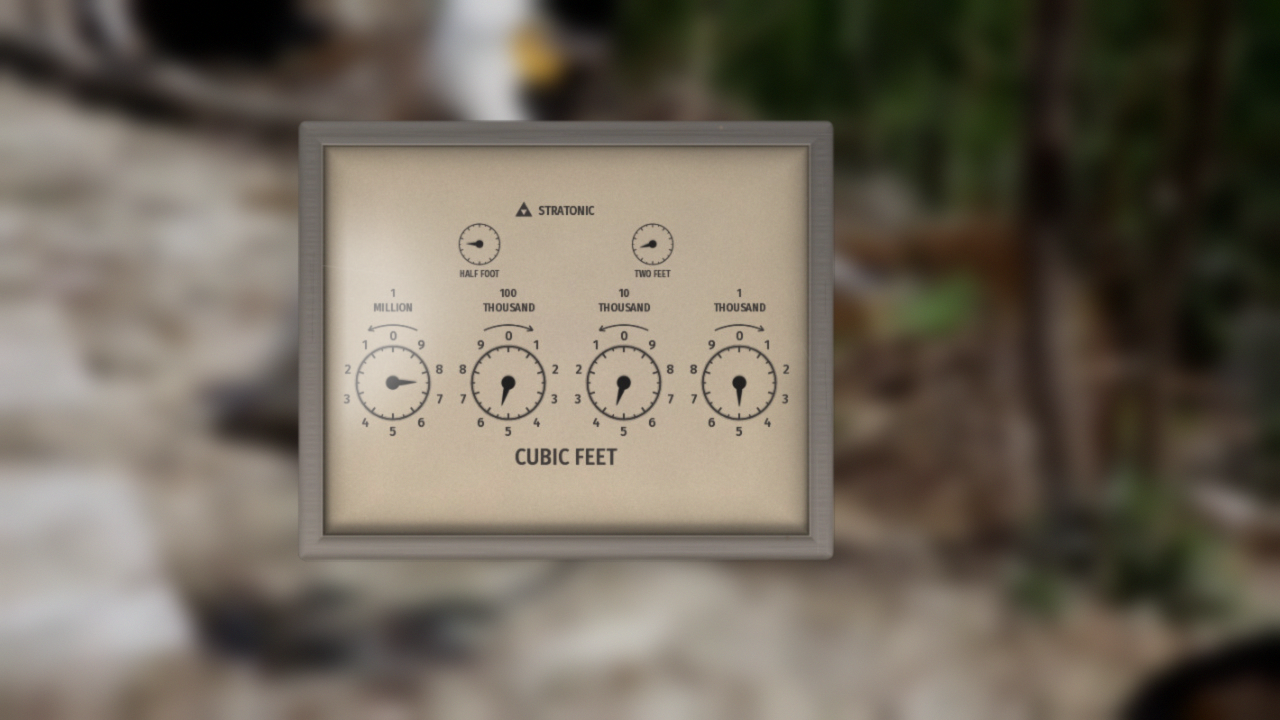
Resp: {"value": 754500, "unit": "ft³"}
